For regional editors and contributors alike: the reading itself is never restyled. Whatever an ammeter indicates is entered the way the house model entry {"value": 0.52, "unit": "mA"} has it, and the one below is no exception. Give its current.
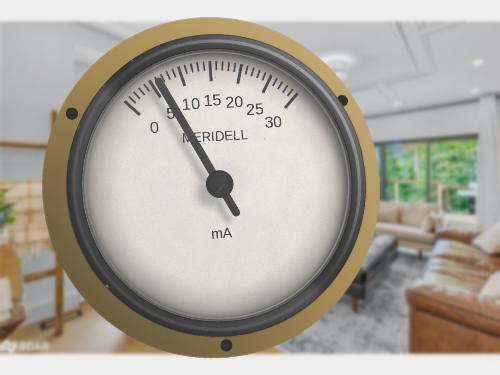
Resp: {"value": 6, "unit": "mA"}
